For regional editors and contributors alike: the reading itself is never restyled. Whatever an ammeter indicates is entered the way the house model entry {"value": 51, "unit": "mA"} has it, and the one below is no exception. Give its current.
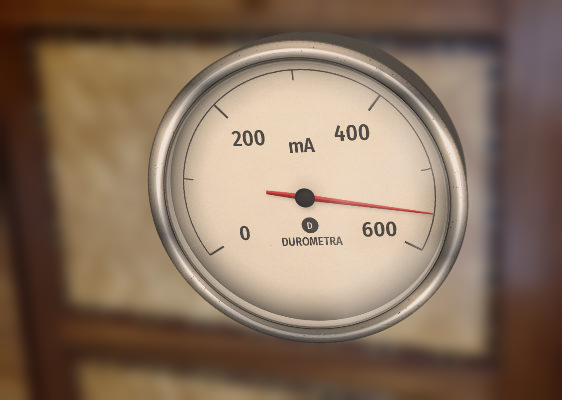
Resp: {"value": 550, "unit": "mA"}
